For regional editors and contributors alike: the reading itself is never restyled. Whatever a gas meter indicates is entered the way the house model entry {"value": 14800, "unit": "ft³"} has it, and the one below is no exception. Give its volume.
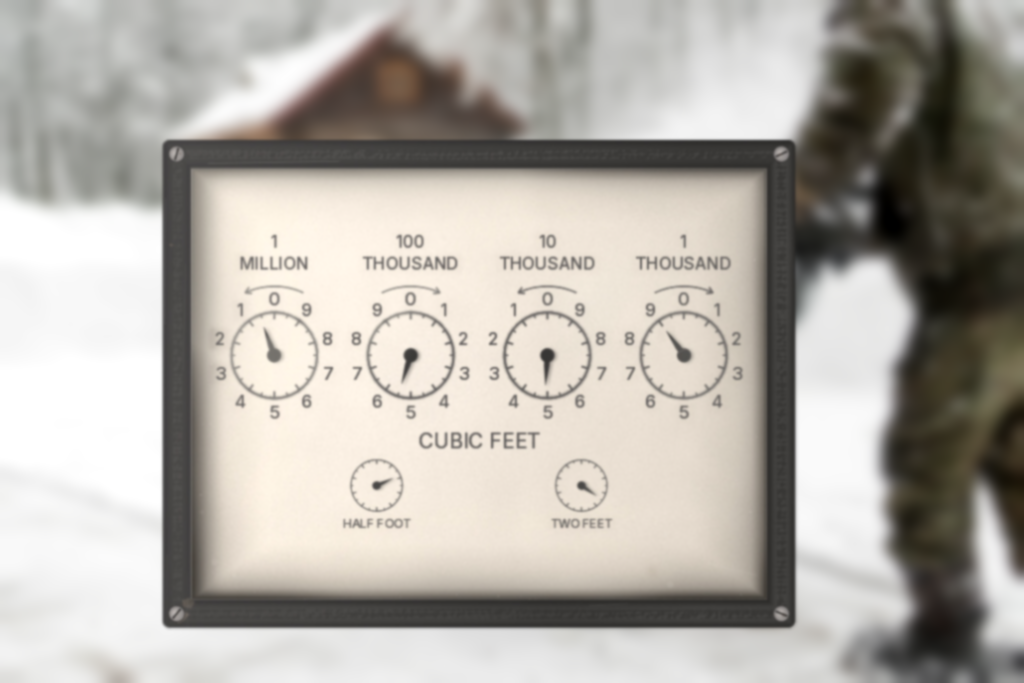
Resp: {"value": 54900, "unit": "ft³"}
